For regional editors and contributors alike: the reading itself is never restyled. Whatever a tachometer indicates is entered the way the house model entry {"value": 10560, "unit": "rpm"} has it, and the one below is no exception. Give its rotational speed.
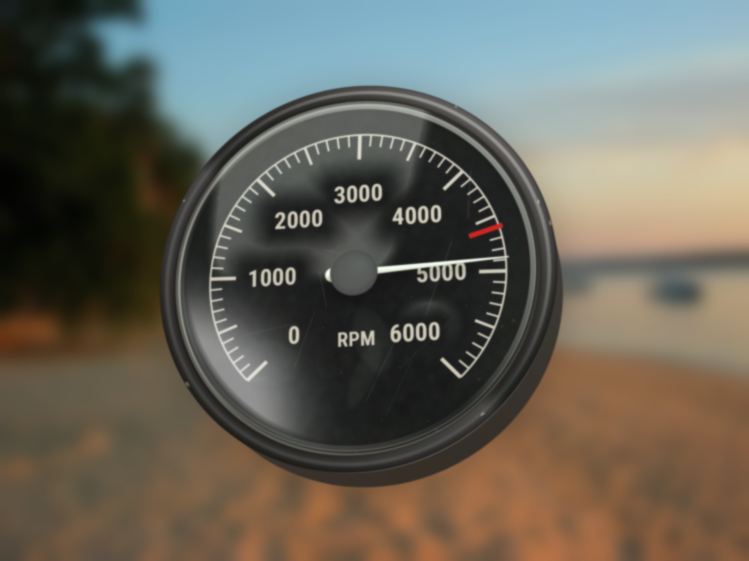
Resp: {"value": 4900, "unit": "rpm"}
